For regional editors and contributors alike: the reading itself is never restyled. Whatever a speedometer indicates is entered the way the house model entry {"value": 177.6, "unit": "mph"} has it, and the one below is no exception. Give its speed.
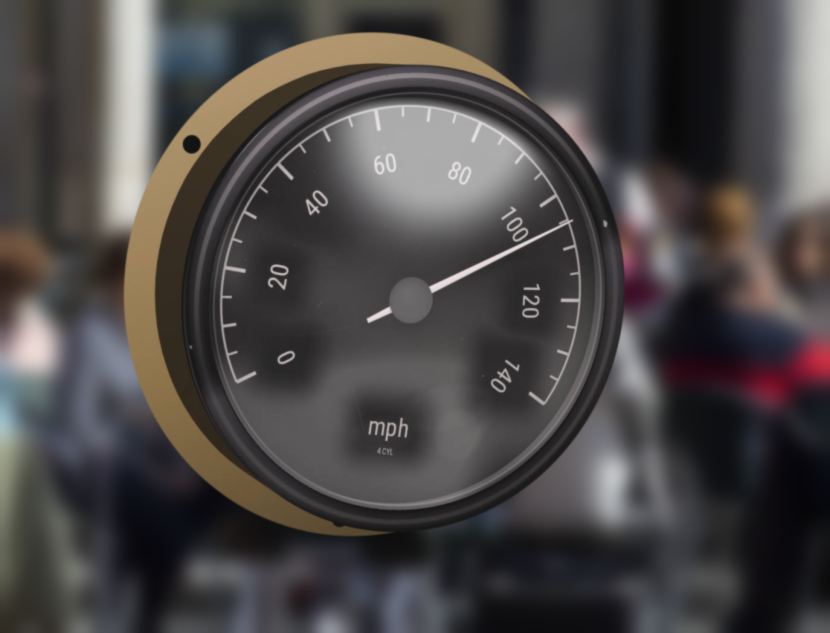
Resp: {"value": 105, "unit": "mph"}
